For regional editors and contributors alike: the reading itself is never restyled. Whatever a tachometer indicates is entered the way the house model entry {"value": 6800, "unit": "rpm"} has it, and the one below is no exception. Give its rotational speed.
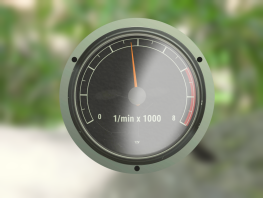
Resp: {"value": 3750, "unit": "rpm"}
